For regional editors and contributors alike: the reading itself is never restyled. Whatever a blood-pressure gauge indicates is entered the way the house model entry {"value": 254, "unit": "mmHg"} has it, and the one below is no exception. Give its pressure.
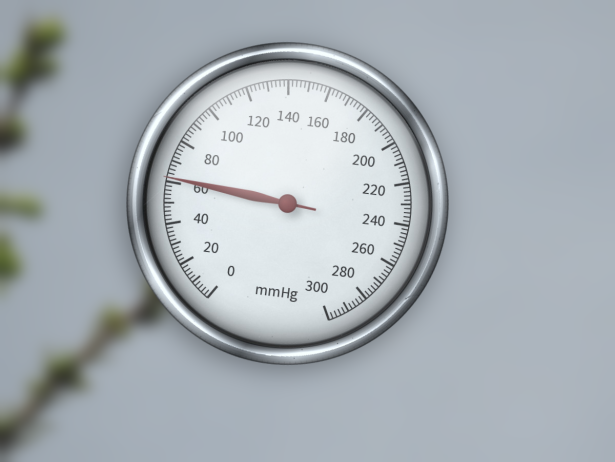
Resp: {"value": 62, "unit": "mmHg"}
